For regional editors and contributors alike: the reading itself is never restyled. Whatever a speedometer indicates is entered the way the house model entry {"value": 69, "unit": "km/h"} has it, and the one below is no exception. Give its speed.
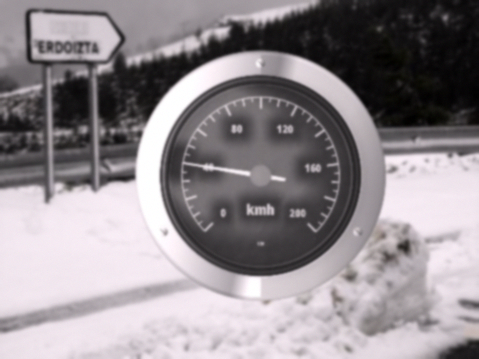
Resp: {"value": 40, "unit": "km/h"}
